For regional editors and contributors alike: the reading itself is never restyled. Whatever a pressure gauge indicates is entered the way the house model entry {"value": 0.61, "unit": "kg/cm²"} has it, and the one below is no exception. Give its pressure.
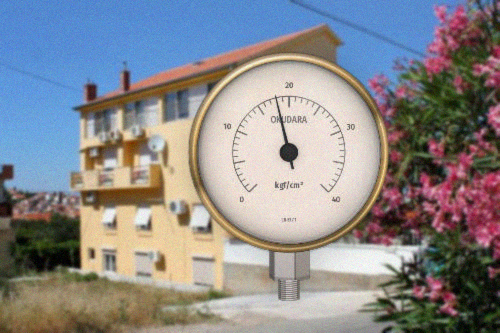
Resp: {"value": 18, "unit": "kg/cm²"}
